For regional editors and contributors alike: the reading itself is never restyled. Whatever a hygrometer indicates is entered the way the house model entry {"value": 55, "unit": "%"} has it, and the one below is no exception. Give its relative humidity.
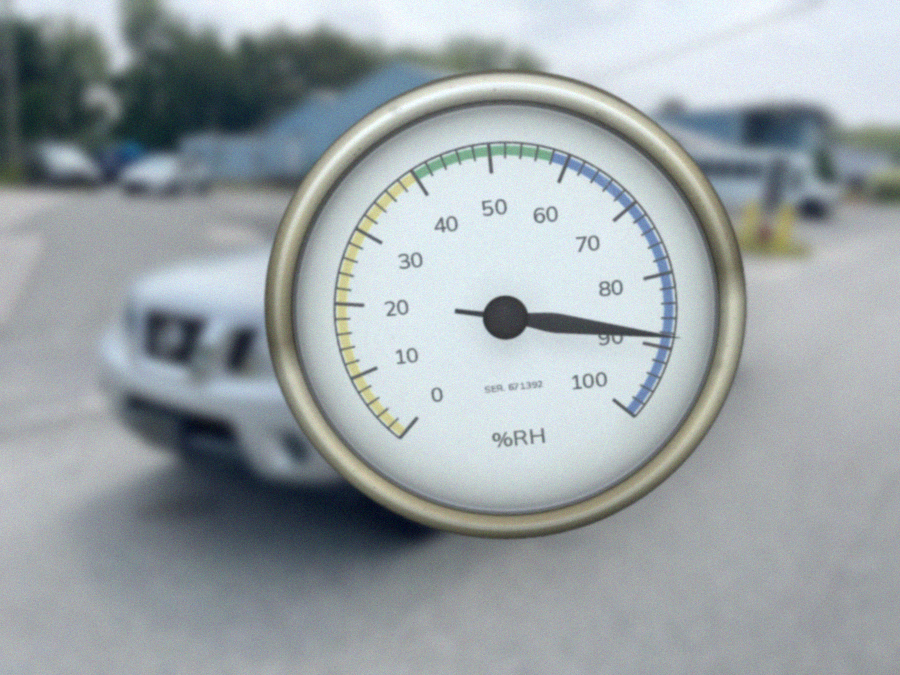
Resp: {"value": 88, "unit": "%"}
